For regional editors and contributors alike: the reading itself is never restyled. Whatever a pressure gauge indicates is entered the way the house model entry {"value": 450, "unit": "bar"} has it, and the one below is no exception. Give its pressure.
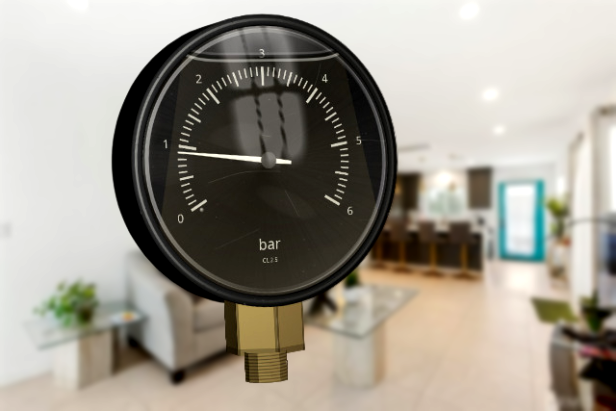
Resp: {"value": 0.9, "unit": "bar"}
